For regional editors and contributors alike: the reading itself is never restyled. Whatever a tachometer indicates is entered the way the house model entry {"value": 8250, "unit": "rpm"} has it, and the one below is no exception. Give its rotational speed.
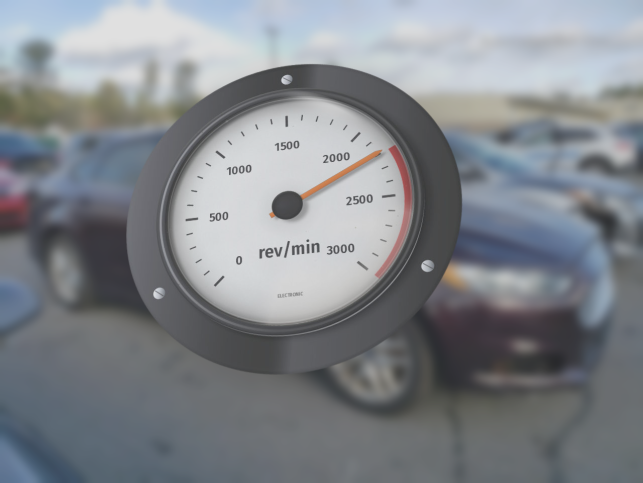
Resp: {"value": 2200, "unit": "rpm"}
